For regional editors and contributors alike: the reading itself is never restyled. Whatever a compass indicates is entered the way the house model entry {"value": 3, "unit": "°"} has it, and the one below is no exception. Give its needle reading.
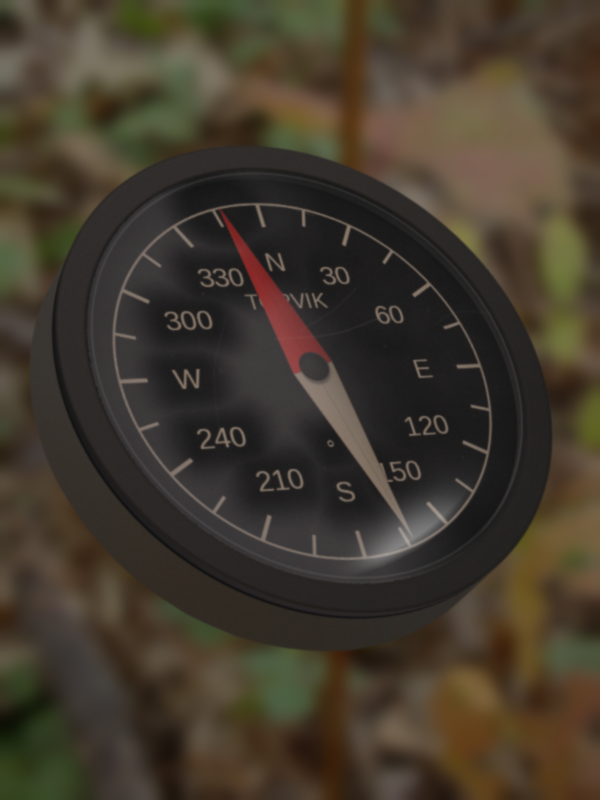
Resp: {"value": 345, "unit": "°"}
